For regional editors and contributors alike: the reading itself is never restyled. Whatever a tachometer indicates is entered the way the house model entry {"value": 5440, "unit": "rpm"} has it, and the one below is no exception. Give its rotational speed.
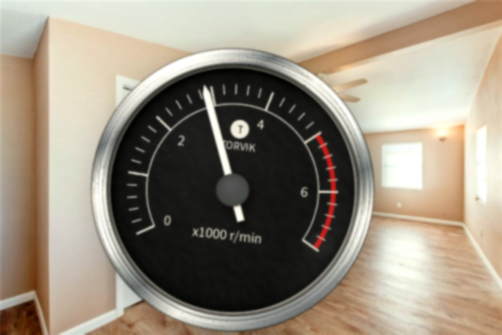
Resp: {"value": 2900, "unit": "rpm"}
